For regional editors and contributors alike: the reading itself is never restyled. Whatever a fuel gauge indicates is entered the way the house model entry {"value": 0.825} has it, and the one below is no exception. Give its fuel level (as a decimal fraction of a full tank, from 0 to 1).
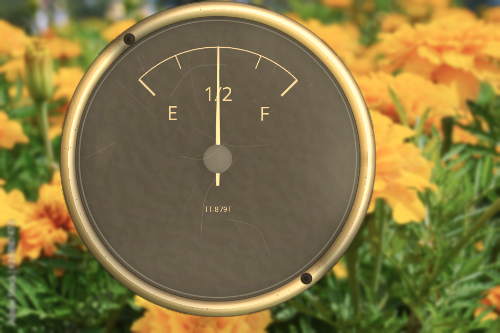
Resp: {"value": 0.5}
